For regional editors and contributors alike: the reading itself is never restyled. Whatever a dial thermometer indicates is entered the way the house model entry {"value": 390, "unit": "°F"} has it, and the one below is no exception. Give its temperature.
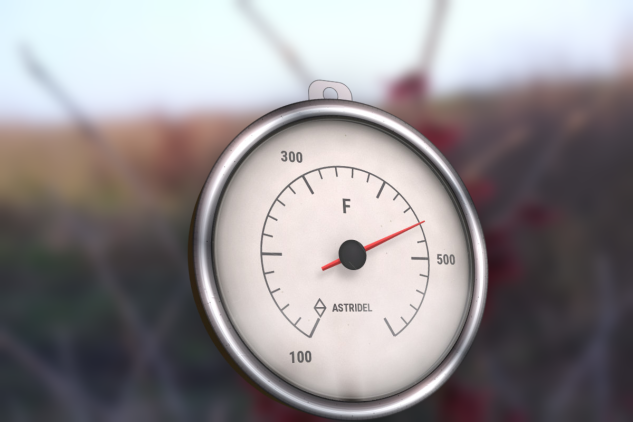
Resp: {"value": 460, "unit": "°F"}
